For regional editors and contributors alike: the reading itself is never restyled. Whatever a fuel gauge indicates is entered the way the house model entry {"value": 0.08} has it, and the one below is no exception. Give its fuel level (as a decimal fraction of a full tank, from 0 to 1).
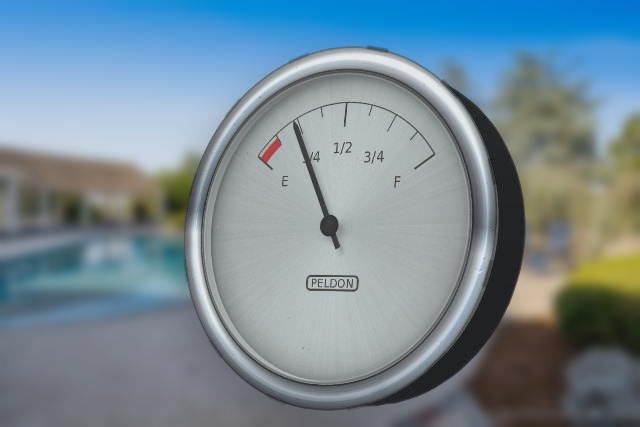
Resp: {"value": 0.25}
